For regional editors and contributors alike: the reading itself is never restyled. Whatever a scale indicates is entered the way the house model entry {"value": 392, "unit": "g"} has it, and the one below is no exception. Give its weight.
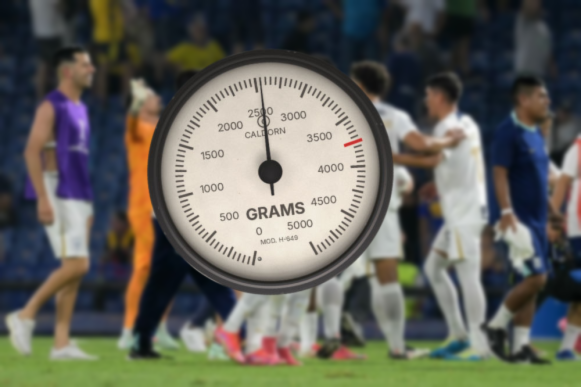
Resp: {"value": 2550, "unit": "g"}
